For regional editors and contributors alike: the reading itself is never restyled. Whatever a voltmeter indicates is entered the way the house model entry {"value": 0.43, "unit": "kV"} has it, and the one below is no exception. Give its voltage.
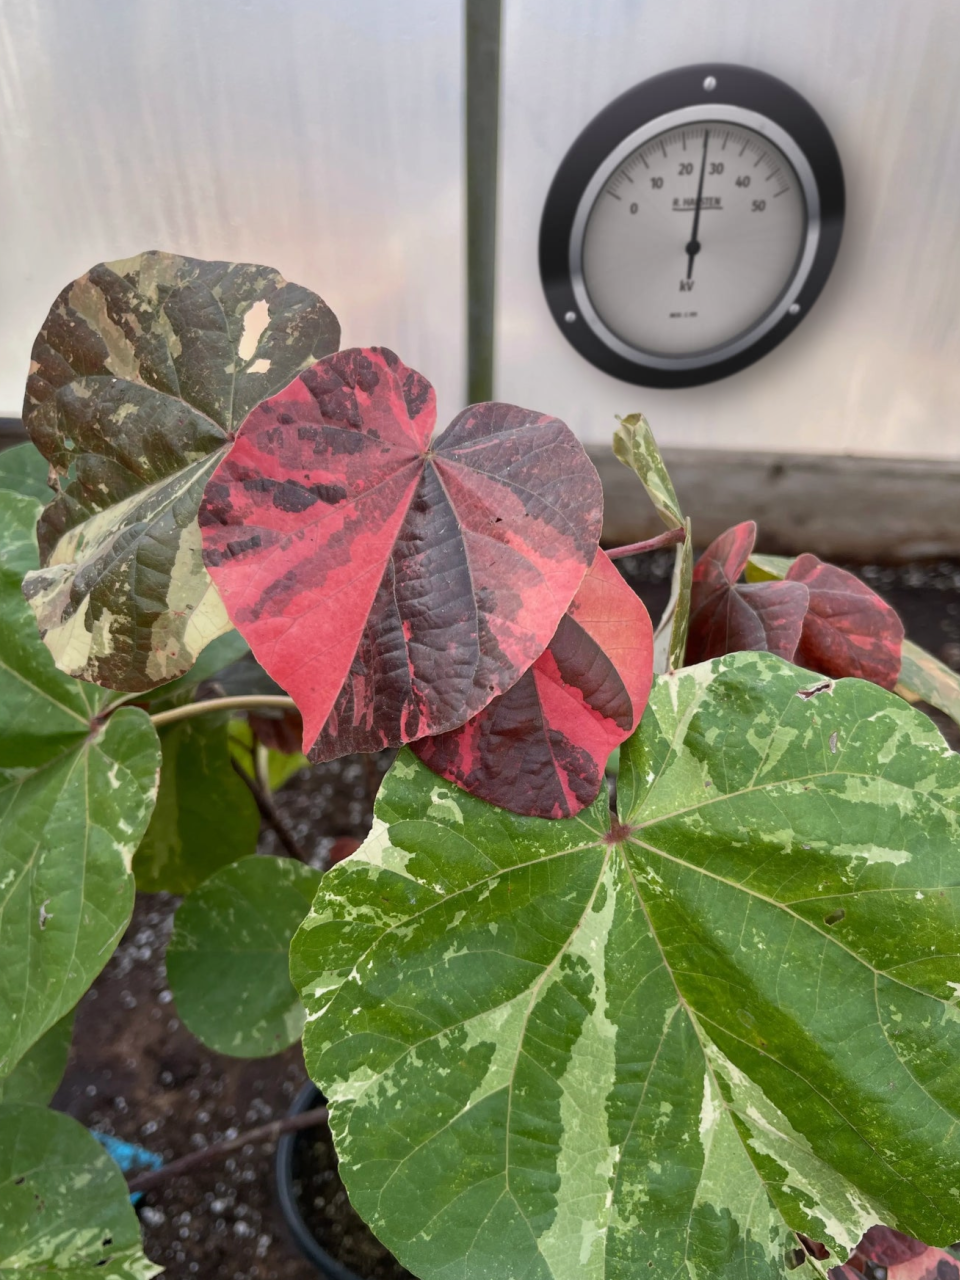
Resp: {"value": 25, "unit": "kV"}
